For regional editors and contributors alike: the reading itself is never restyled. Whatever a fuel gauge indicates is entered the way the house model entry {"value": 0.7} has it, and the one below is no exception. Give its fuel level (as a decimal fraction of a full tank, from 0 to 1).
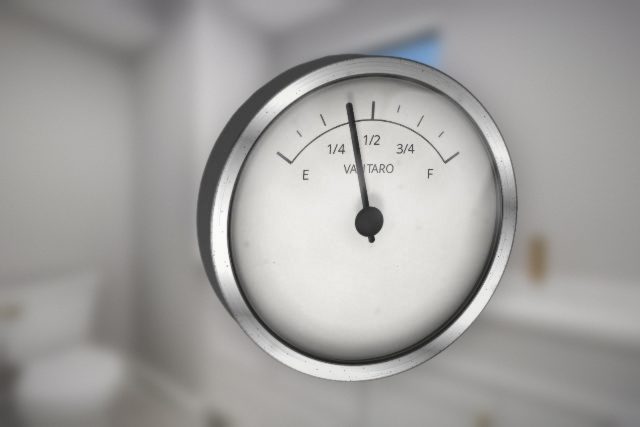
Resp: {"value": 0.375}
